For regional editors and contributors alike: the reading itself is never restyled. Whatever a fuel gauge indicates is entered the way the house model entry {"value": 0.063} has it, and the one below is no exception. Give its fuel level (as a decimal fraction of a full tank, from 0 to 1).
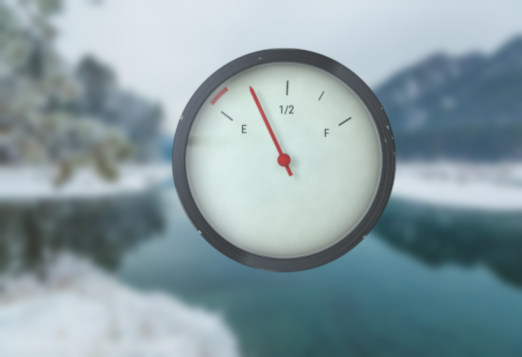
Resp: {"value": 0.25}
